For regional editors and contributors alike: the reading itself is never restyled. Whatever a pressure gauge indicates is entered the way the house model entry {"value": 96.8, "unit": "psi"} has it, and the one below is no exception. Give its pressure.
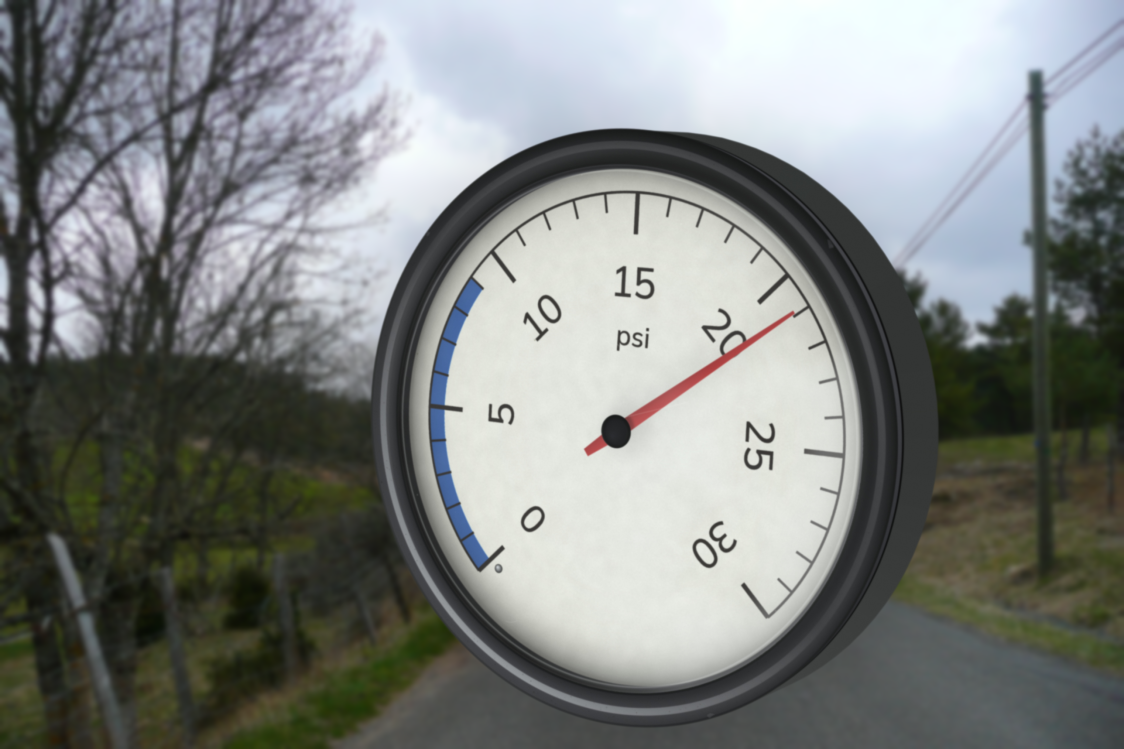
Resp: {"value": 21, "unit": "psi"}
